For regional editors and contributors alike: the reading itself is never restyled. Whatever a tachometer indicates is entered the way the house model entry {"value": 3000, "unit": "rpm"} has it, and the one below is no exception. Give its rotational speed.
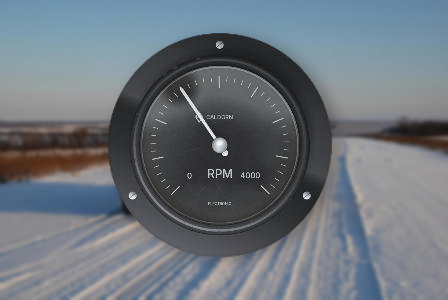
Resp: {"value": 1500, "unit": "rpm"}
